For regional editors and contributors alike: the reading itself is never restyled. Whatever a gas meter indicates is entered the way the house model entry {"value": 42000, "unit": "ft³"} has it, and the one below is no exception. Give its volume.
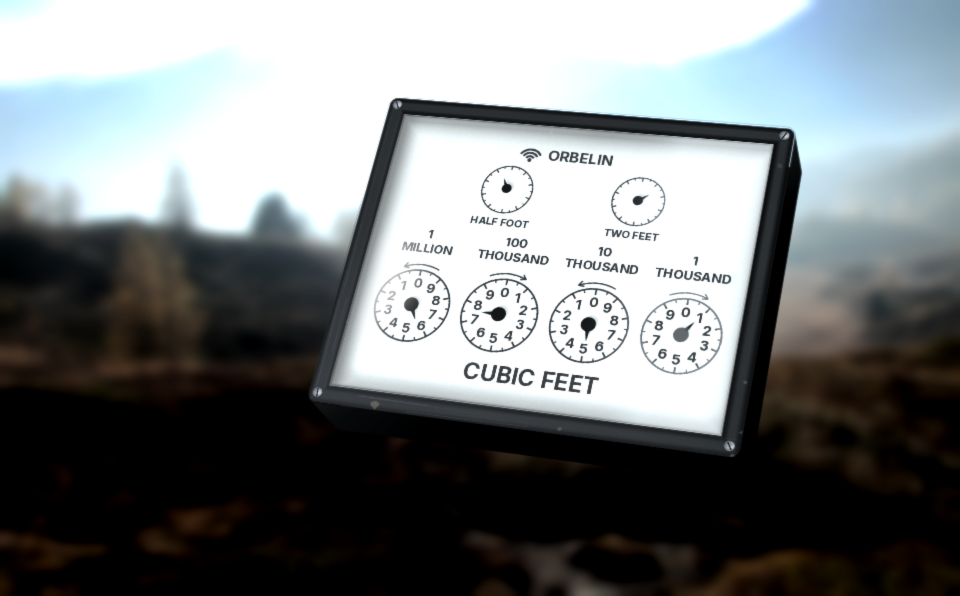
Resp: {"value": 575100, "unit": "ft³"}
